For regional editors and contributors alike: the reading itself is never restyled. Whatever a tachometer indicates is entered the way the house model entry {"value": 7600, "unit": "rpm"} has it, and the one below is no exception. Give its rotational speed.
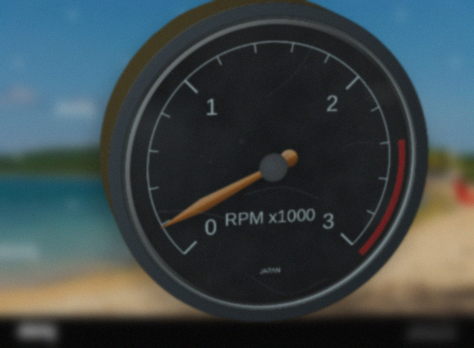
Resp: {"value": 200, "unit": "rpm"}
